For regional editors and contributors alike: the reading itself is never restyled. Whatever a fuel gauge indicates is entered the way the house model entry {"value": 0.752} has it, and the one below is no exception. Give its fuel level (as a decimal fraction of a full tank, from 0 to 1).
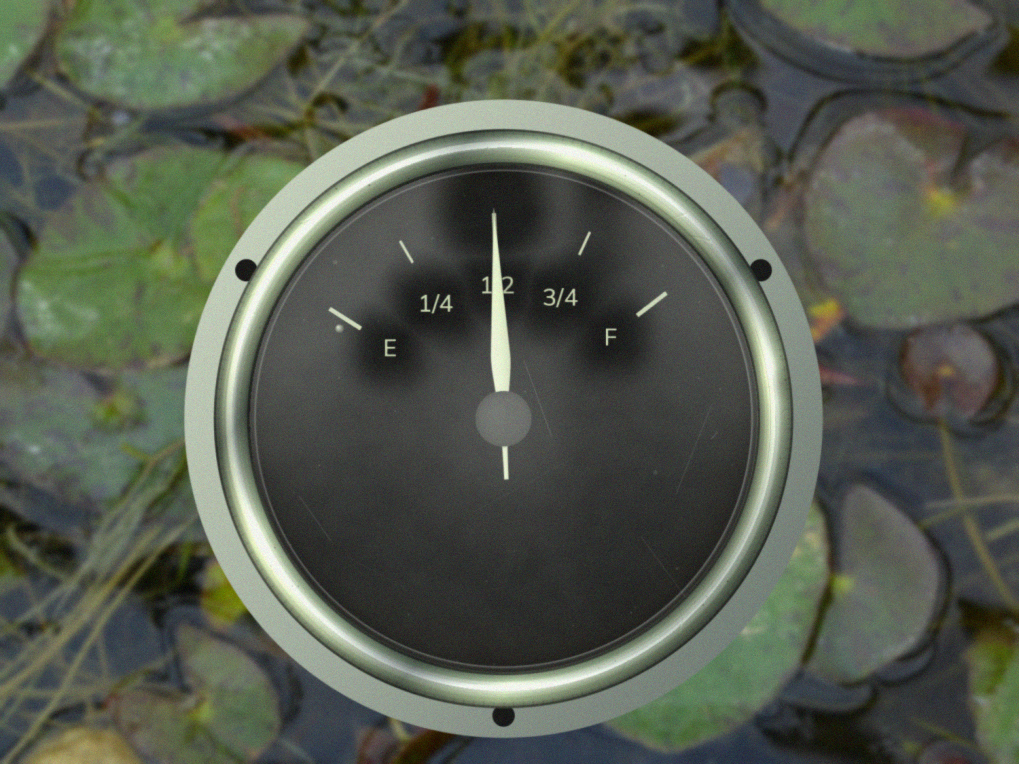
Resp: {"value": 0.5}
